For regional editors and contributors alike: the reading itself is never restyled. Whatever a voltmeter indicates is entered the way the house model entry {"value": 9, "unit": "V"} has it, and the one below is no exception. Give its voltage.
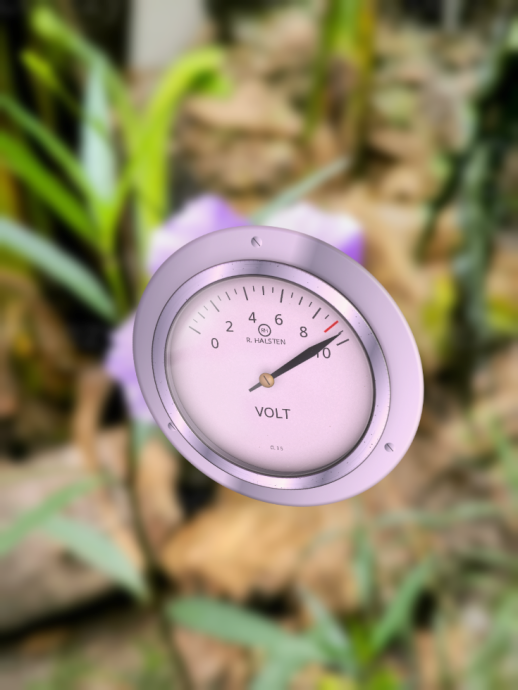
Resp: {"value": 9.5, "unit": "V"}
